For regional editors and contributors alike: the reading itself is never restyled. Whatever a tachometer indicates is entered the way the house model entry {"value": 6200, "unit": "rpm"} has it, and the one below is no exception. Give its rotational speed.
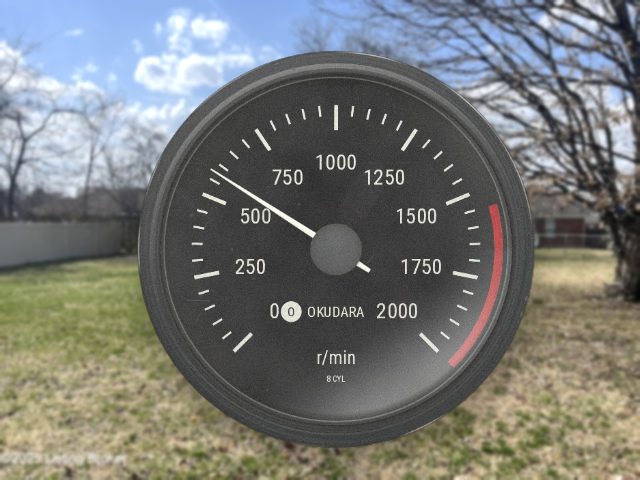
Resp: {"value": 575, "unit": "rpm"}
